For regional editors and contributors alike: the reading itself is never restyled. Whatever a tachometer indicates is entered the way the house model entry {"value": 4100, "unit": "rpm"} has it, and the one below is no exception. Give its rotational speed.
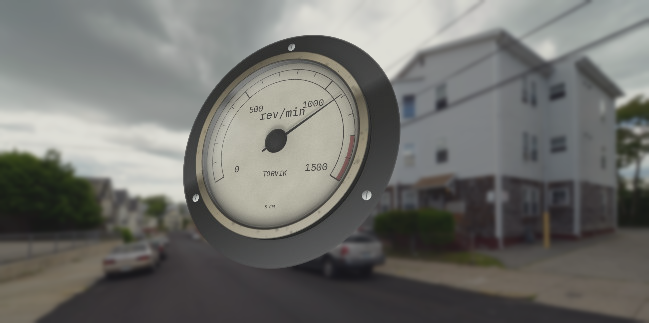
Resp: {"value": 1100, "unit": "rpm"}
